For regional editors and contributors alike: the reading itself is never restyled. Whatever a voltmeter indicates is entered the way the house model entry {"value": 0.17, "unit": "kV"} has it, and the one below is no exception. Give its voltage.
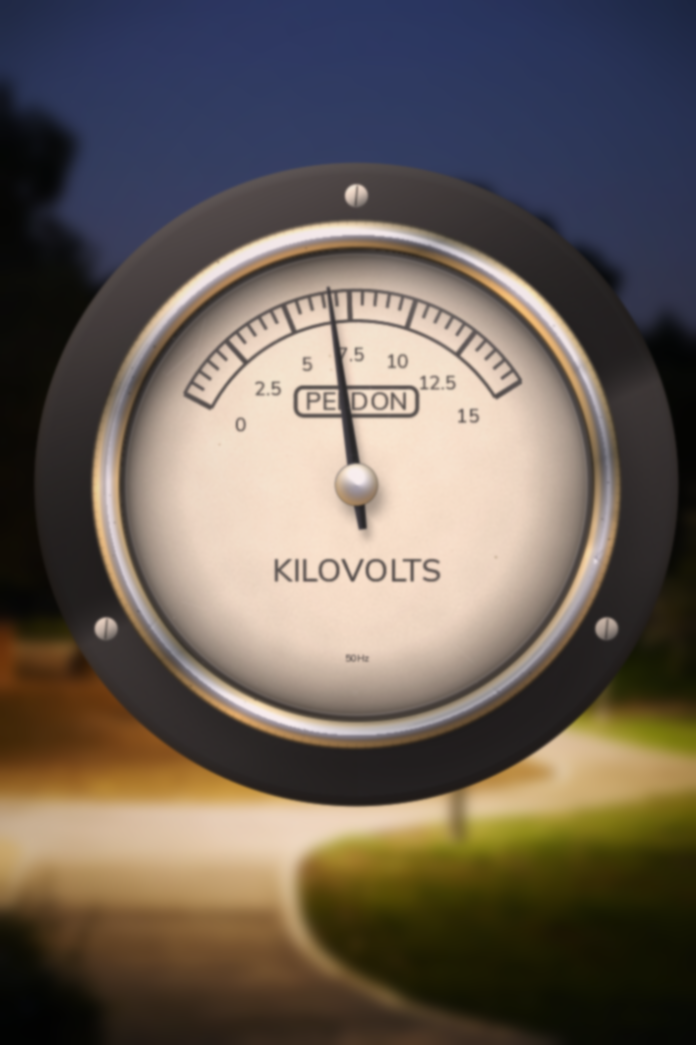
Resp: {"value": 6.75, "unit": "kV"}
